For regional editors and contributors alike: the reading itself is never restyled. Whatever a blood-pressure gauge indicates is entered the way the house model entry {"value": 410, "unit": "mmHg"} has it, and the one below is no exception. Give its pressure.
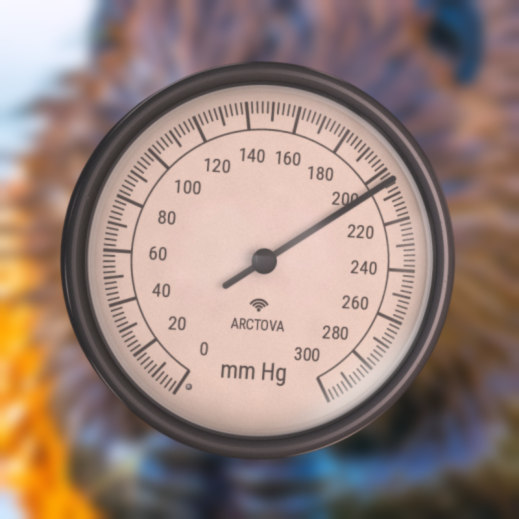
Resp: {"value": 204, "unit": "mmHg"}
